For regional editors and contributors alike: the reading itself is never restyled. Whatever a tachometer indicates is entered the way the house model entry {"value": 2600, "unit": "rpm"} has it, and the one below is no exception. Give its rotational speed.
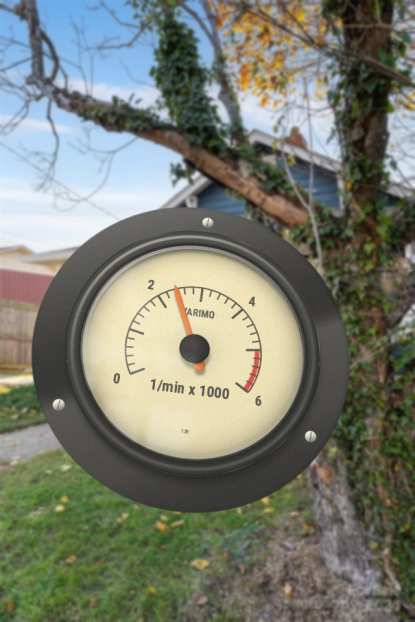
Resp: {"value": 2400, "unit": "rpm"}
